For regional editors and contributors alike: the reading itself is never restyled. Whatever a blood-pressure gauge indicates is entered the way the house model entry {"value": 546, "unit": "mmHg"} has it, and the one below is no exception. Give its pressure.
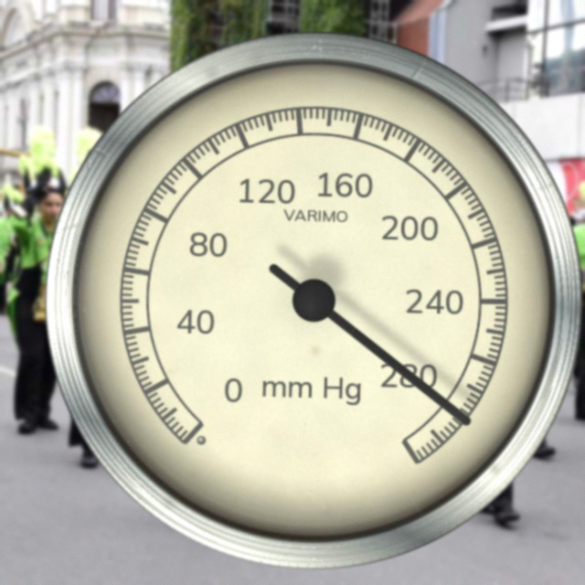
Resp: {"value": 280, "unit": "mmHg"}
